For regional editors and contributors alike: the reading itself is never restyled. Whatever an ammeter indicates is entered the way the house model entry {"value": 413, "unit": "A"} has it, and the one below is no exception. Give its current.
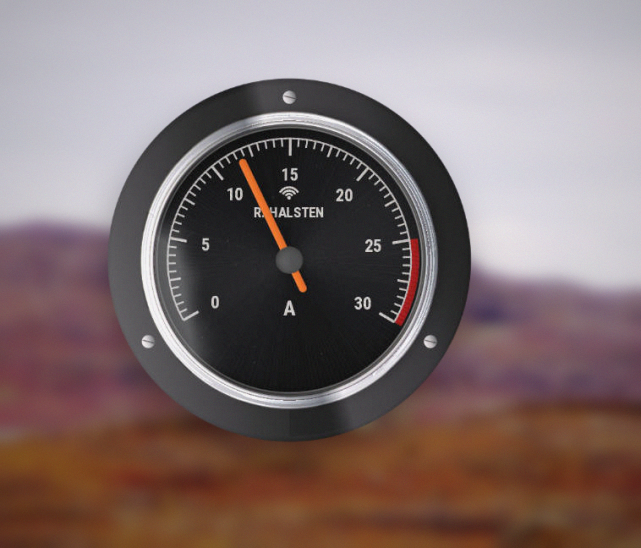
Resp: {"value": 11.75, "unit": "A"}
